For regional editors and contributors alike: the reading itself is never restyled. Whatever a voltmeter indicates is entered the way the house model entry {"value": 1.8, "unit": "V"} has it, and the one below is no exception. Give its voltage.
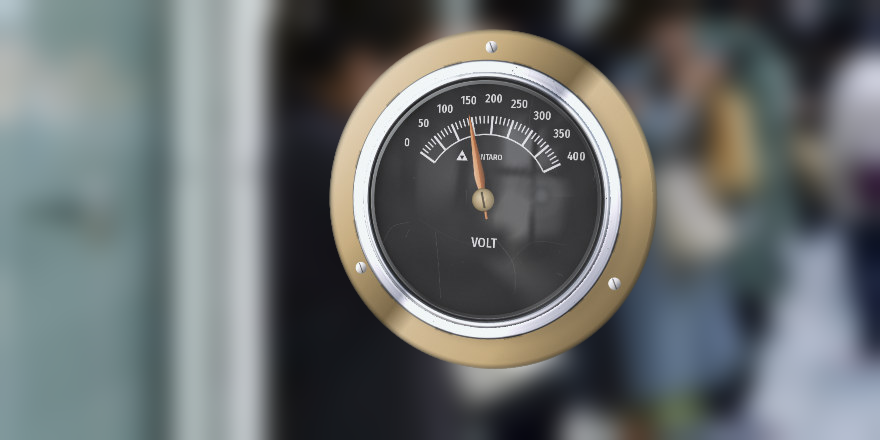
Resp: {"value": 150, "unit": "V"}
